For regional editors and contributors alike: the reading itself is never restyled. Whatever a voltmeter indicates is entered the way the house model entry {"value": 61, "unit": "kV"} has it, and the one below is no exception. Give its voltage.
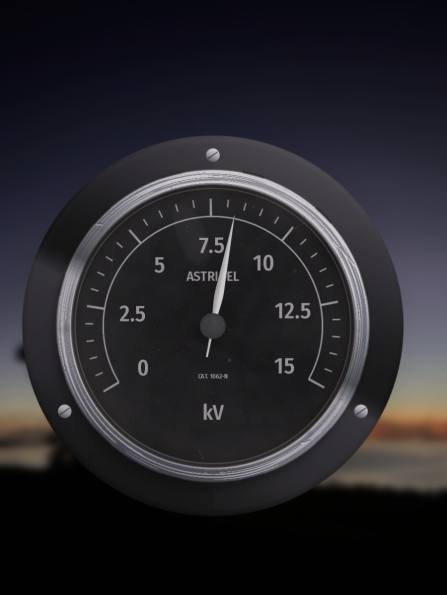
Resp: {"value": 8.25, "unit": "kV"}
